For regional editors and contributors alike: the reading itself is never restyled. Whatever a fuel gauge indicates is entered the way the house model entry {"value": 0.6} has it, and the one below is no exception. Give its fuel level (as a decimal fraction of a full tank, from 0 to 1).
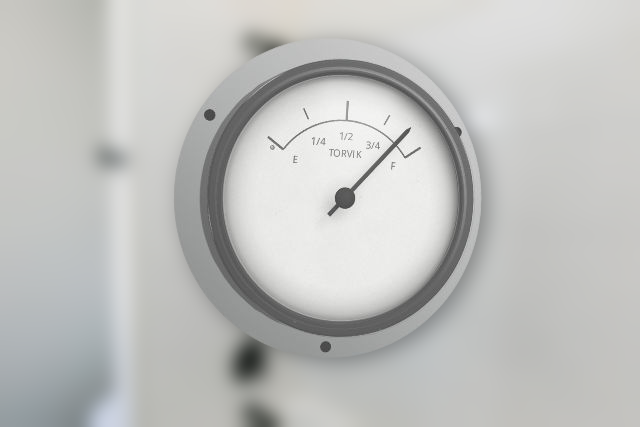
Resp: {"value": 0.875}
